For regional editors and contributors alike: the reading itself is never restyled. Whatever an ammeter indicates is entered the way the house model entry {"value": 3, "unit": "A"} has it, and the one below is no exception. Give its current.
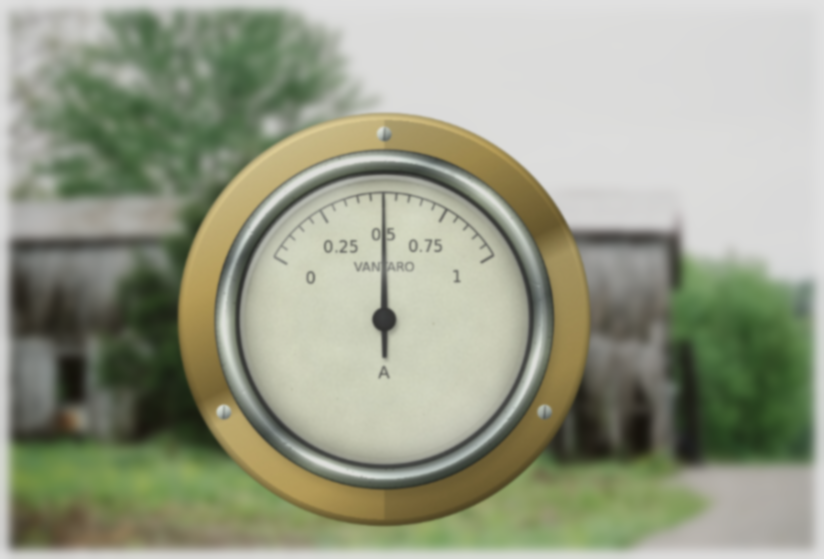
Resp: {"value": 0.5, "unit": "A"}
